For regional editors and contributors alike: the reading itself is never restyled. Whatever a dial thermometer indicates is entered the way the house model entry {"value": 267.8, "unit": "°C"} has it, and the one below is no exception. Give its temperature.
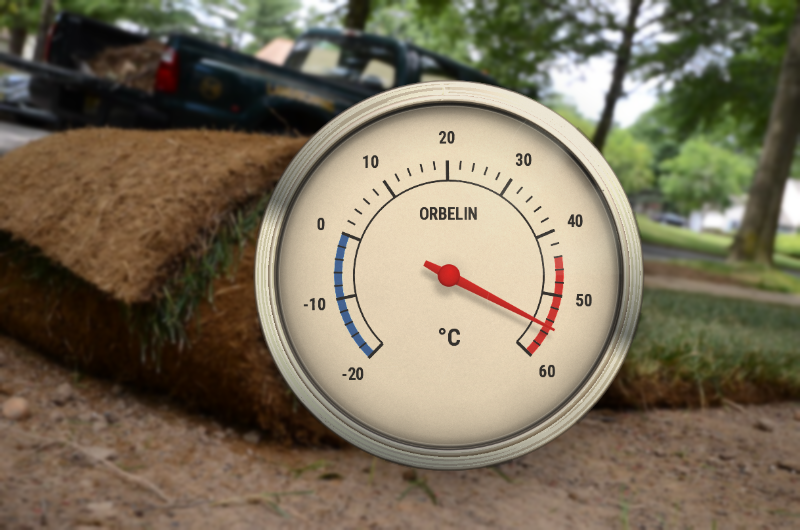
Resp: {"value": 55, "unit": "°C"}
